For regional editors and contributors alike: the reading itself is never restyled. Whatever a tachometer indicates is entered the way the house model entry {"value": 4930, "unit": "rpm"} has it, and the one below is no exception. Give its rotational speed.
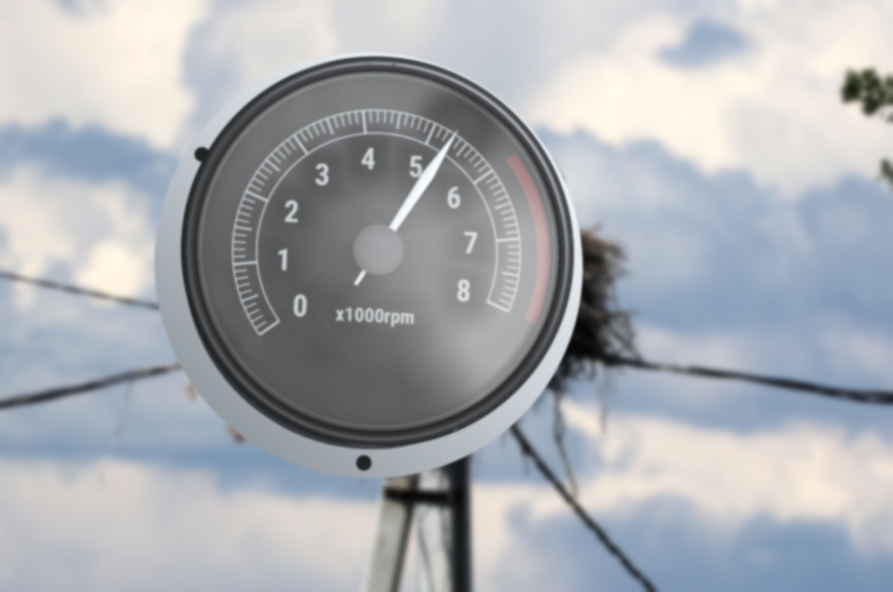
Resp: {"value": 5300, "unit": "rpm"}
